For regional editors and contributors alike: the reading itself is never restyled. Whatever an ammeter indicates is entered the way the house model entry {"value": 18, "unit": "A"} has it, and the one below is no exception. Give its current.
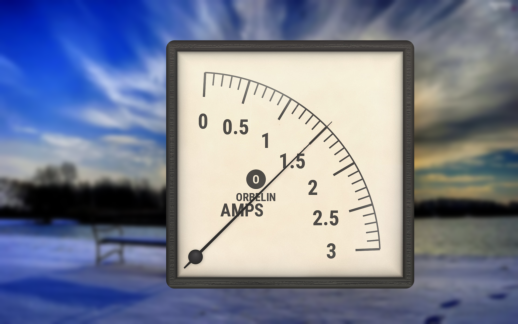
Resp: {"value": 1.5, "unit": "A"}
